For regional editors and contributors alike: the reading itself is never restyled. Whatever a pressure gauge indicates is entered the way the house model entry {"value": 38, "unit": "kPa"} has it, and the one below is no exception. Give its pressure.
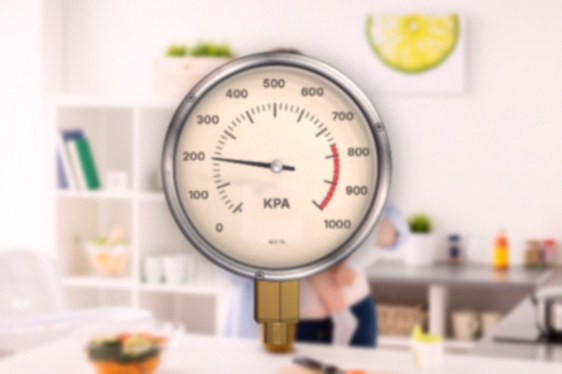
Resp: {"value": 200, "unit": "kPa"}
